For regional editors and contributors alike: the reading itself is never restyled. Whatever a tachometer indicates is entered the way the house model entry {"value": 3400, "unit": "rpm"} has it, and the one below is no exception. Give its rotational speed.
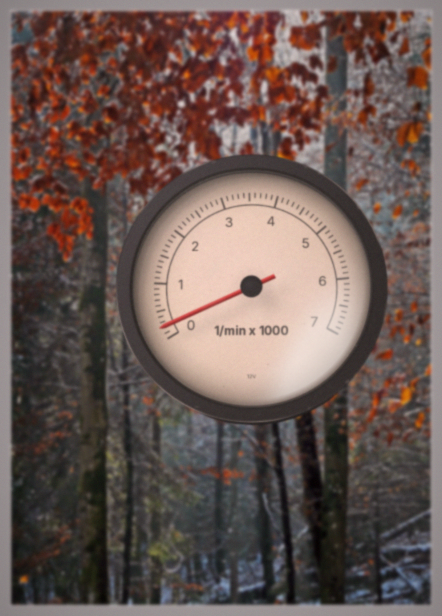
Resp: {"value": 200, "unit": "rpm"}
